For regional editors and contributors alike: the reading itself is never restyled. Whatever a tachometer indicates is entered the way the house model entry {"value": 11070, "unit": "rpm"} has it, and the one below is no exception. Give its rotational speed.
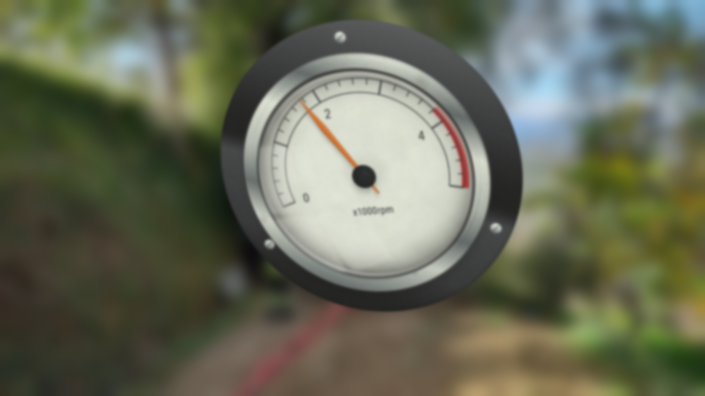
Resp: {"value": 1800, "unit": "rpm"}
